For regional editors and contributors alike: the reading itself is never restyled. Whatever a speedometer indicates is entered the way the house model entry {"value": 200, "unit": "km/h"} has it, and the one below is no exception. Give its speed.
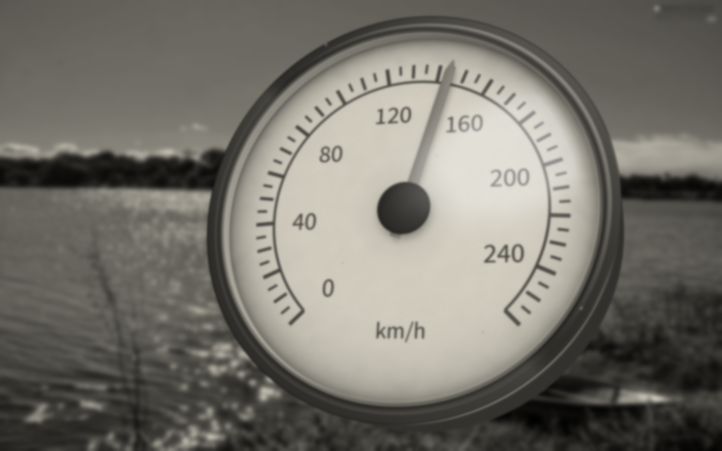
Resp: {"value": 145, "unit": "km/h"}
